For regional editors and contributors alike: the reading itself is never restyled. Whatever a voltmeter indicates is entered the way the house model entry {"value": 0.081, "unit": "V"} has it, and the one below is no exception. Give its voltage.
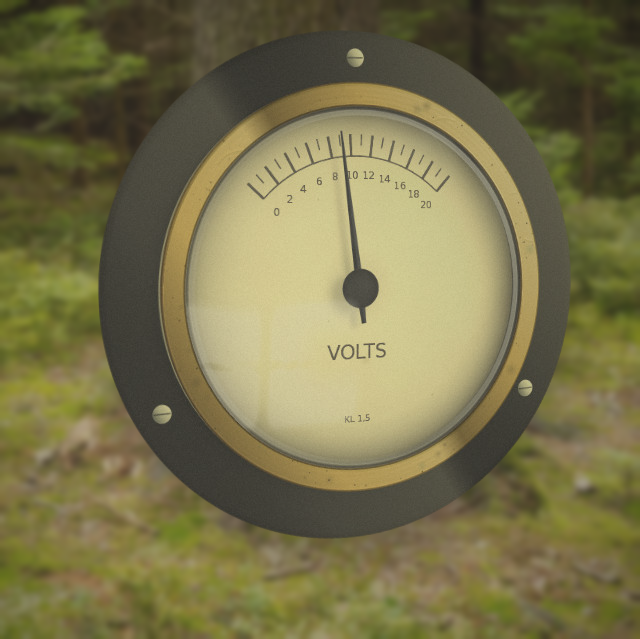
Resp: {"value": 9, "unit": "V"}
